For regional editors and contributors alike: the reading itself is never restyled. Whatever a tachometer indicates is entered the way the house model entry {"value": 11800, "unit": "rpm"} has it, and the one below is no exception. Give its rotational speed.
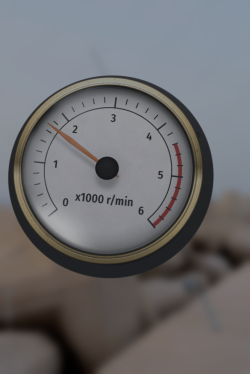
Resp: {"value": 1700, "unit": "rpm"}
